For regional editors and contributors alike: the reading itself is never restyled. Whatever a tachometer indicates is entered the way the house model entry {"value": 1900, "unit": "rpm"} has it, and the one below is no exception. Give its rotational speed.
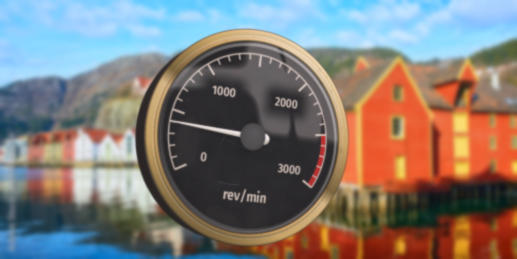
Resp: {"value": 400, "unit": "rpm"}
